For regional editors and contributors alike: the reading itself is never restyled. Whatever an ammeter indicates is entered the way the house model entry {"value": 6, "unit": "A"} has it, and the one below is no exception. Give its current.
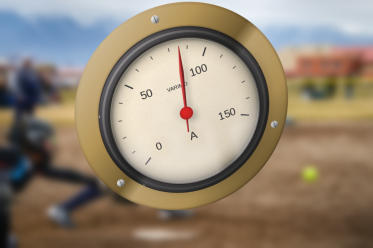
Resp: {"value": 85, "unit": "A"}
